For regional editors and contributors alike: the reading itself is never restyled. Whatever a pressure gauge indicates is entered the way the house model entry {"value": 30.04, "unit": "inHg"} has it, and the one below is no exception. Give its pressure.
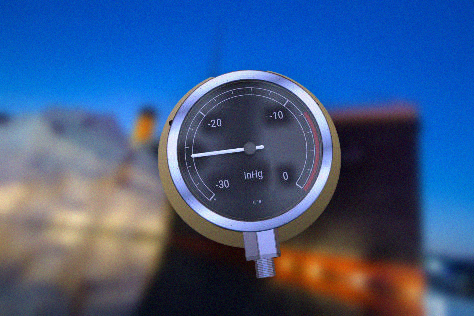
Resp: {"value": -25, "unit": "inHg"}
